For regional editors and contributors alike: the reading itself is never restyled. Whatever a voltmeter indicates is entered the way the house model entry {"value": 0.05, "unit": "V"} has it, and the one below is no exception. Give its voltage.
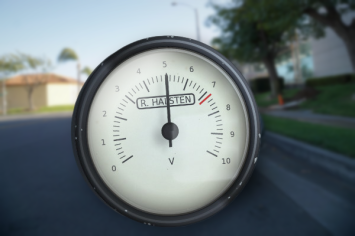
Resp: {"value": 5, "unit": "V"}
